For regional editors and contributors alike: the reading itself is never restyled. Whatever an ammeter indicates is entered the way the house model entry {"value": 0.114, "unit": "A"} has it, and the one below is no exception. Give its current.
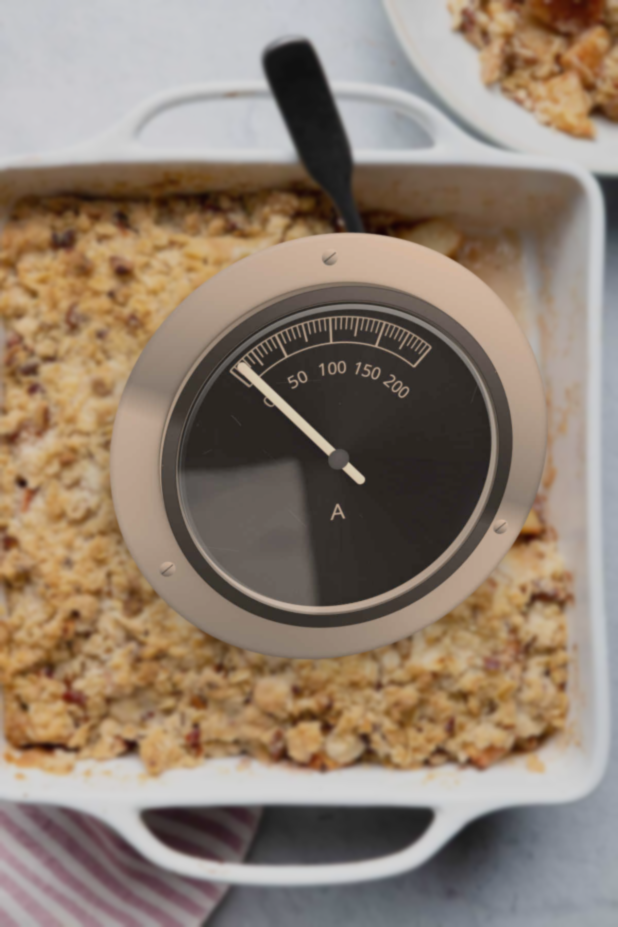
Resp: {"value": 10, "unit": "A"}
